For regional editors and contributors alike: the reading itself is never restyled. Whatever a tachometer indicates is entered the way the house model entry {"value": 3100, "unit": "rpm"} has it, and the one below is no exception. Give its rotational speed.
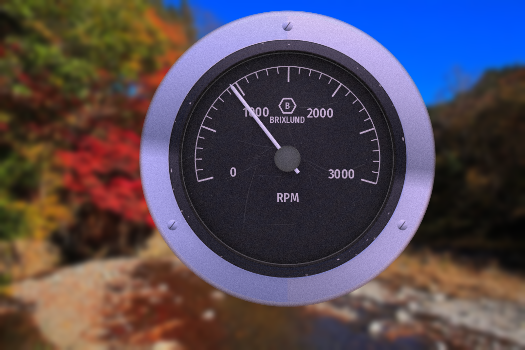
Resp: {"value": 950, "unit": "rpm"}
